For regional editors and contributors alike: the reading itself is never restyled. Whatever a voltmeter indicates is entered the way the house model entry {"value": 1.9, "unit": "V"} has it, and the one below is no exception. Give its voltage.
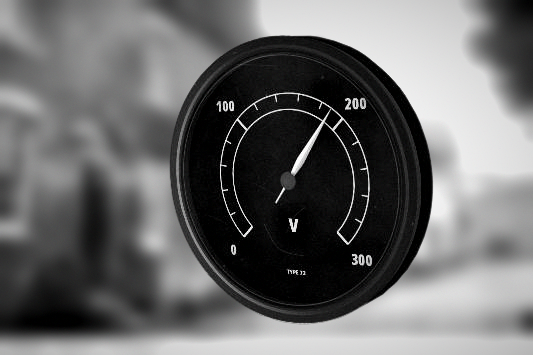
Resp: {"value": 190, "unit": "V"}
